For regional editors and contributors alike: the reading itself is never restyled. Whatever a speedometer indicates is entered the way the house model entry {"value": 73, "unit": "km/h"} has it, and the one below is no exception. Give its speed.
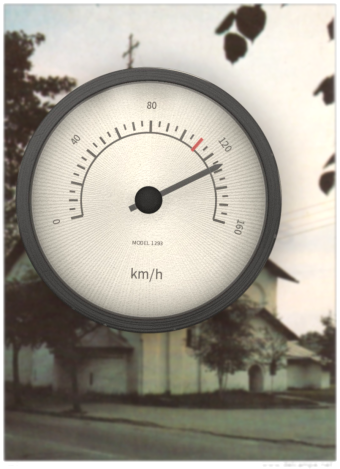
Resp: {"value": 127.5, "unit": "km/h"}
